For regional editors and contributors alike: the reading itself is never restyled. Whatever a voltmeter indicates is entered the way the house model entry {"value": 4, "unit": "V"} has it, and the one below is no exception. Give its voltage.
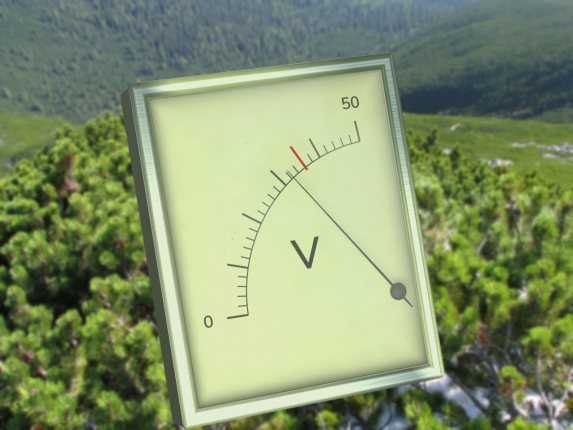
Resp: {"value": 32, "unit": "V"}
